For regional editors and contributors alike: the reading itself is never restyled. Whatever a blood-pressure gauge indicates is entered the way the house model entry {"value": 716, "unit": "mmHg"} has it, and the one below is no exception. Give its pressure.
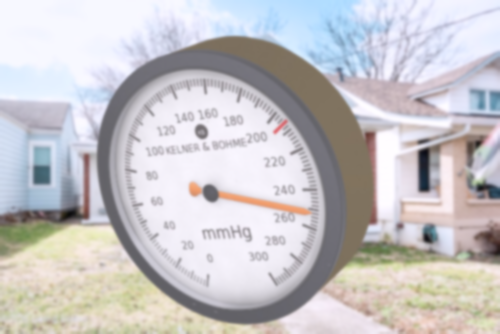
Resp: {"value": 250, "unit": "mmHg"}
